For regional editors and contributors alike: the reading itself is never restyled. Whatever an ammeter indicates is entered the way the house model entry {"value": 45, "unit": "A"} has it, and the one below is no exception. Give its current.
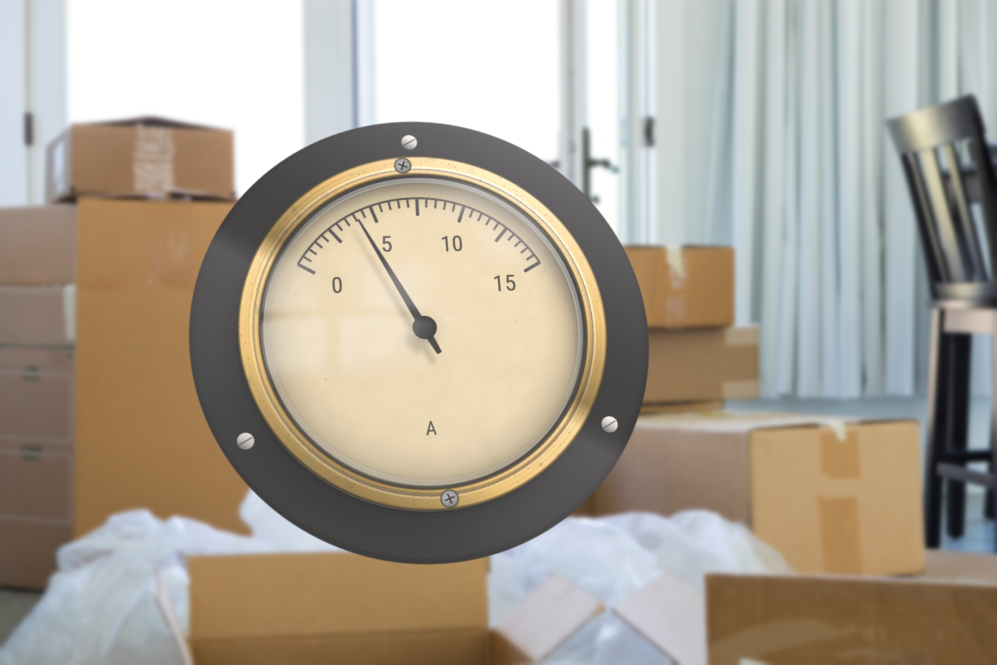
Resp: {"value": 4, "unit": "A"}
